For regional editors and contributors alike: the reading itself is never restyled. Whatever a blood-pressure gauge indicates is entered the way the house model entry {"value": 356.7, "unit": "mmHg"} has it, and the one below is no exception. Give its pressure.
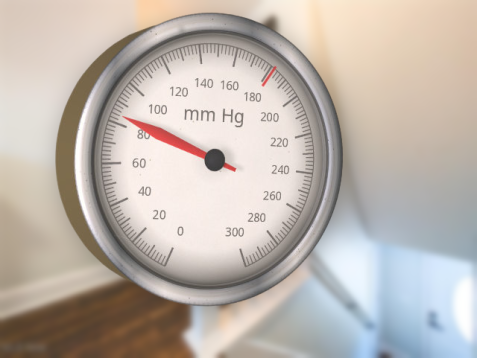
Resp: {"value": 84, "unit": "mmHg"}
